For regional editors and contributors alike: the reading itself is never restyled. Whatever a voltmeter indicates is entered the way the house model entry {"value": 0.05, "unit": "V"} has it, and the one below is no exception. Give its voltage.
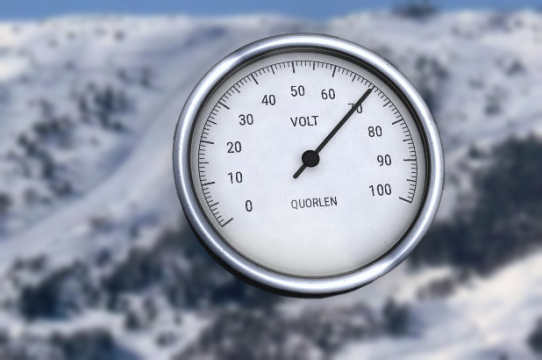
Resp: {"value": 70, "unit": "V"}
